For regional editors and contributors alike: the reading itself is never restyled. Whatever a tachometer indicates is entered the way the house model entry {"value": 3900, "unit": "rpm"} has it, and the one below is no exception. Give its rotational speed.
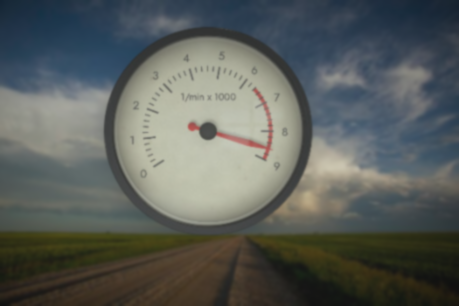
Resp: {"value": 8600, "unit": "rpm"}
